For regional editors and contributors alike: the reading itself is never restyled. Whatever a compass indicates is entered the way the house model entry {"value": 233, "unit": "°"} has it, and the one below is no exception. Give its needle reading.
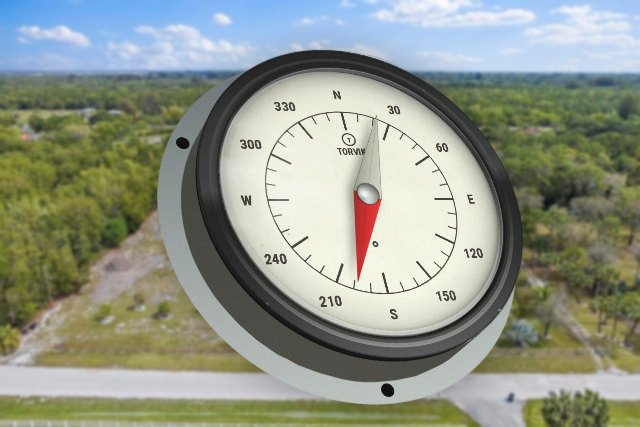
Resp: {"value": 200, "unit": "°"}
